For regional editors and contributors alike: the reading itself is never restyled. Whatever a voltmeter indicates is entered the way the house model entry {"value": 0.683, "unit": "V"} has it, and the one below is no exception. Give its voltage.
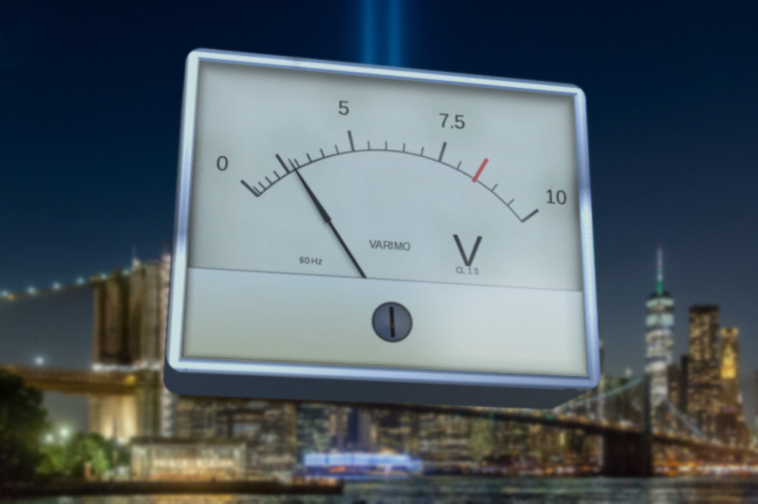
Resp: {"value": 2.75, "unit": "V"}
